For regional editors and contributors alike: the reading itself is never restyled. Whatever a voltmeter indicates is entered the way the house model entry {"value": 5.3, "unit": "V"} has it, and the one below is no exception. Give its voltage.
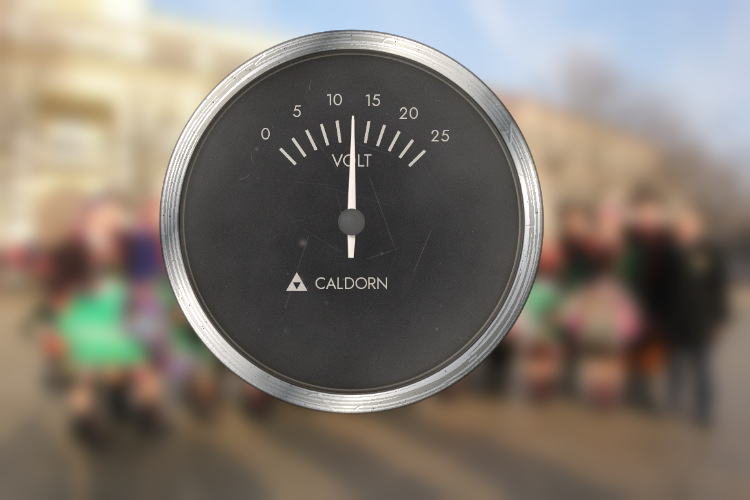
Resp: {"value": 12.5, "unit": "V"}
